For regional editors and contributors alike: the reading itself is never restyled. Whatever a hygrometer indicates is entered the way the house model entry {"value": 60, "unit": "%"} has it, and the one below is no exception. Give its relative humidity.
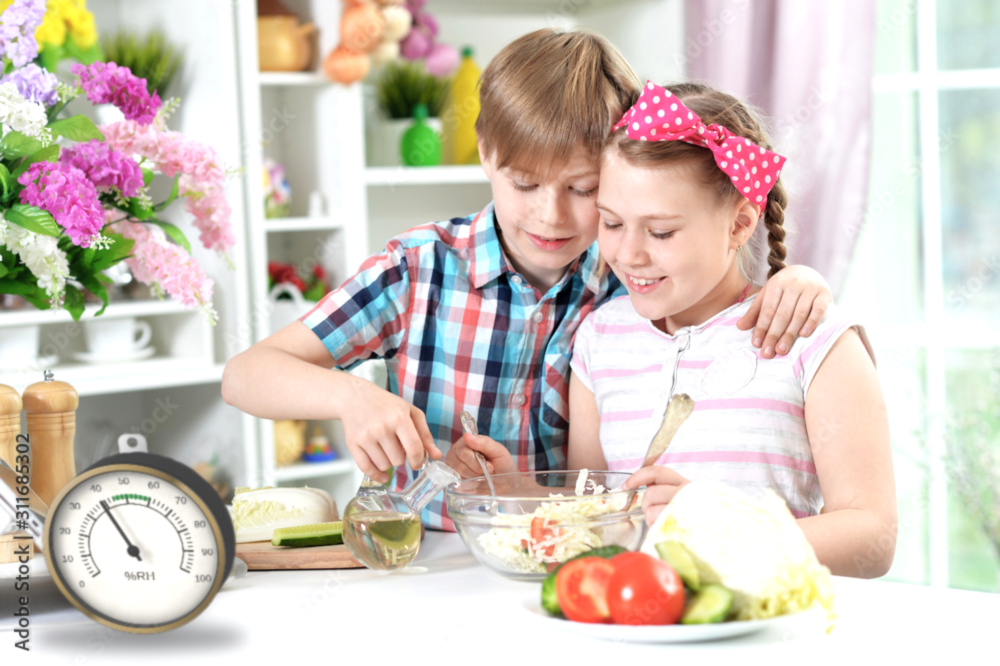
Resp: {"value": 40, "unit": "%"}
